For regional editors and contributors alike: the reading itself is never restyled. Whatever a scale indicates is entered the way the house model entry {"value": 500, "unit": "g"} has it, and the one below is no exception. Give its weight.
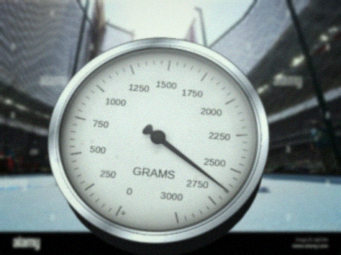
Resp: {"value": 2650, "unit": "g"}
